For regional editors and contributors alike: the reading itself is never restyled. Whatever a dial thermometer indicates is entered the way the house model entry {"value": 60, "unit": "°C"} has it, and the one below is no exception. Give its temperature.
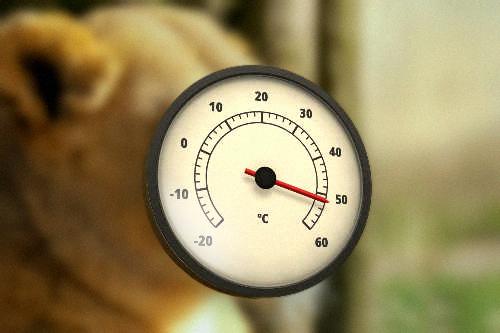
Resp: {"value": 52, "unit": "°C"}
